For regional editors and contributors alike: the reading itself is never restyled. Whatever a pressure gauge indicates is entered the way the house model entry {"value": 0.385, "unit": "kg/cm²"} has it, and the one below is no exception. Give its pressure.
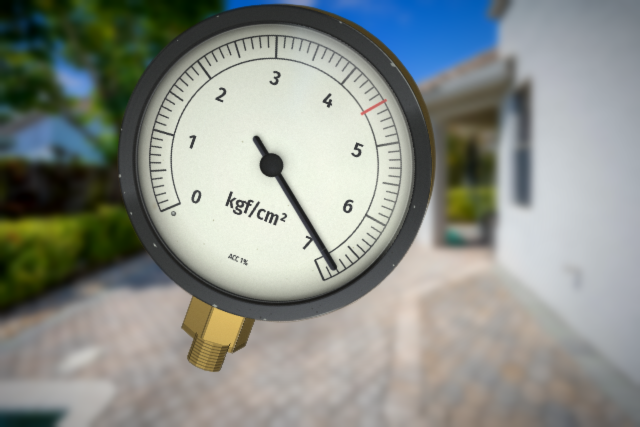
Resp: {"value": 6.8, "unit": "kg/cm²"}
